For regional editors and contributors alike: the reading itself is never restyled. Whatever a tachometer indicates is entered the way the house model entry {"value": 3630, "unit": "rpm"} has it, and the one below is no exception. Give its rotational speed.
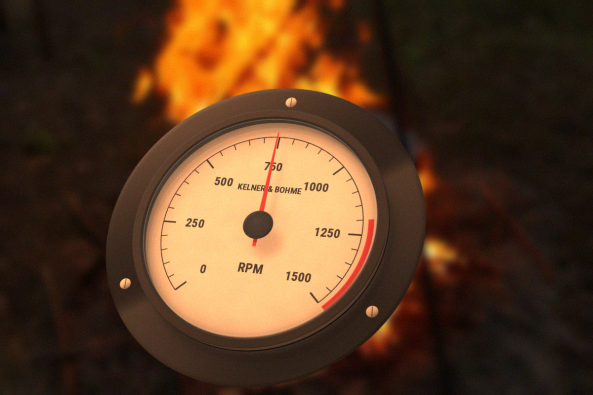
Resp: {"value": 750, "unit": "rpm"}
